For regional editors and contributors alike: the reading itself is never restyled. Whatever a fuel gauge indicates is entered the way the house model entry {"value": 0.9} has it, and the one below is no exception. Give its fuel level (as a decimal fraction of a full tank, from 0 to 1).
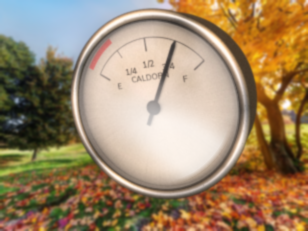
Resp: {"value": 0.75}
